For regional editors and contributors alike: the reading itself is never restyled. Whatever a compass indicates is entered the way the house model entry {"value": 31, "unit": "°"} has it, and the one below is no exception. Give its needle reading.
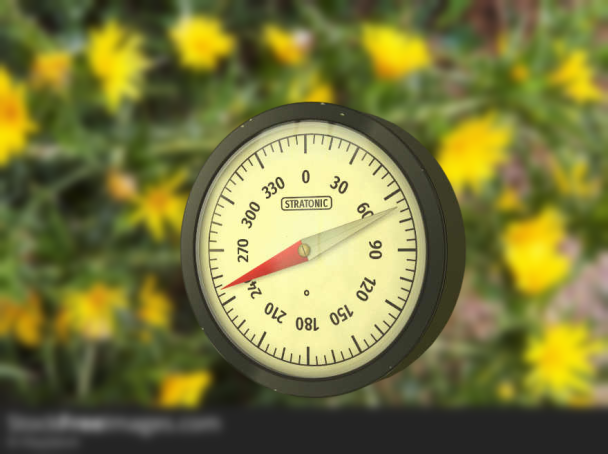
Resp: {"value": 247.5, "unit": "°"}
